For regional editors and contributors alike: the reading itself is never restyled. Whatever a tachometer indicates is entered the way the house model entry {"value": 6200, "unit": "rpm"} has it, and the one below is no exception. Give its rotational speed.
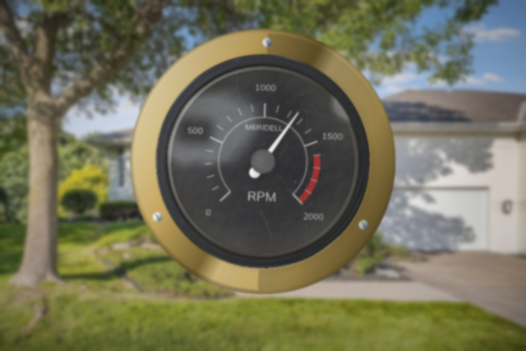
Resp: {"value": 1250, "unit": "rpm"}
